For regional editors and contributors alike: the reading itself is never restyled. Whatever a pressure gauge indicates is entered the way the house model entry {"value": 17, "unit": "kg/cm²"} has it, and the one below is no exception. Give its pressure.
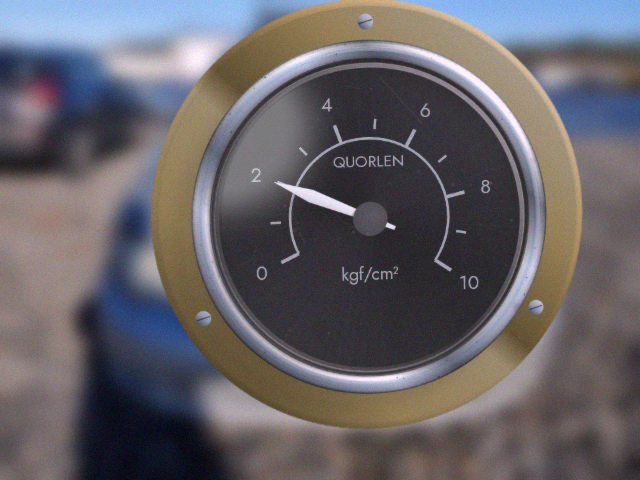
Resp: {"value": 2, "unit": "kg/cm²"}
